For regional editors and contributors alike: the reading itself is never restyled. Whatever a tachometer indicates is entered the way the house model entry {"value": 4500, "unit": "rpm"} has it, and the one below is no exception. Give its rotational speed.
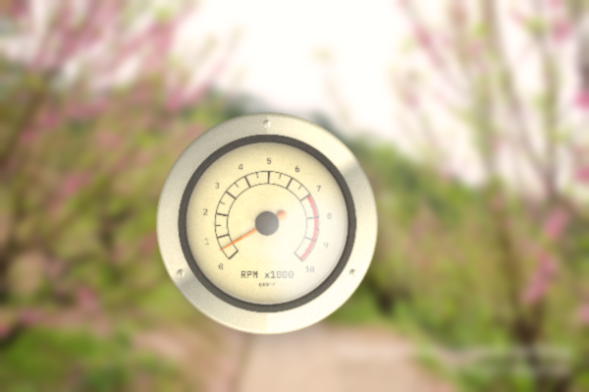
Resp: {"value": 500, "unit": "rpm"}
